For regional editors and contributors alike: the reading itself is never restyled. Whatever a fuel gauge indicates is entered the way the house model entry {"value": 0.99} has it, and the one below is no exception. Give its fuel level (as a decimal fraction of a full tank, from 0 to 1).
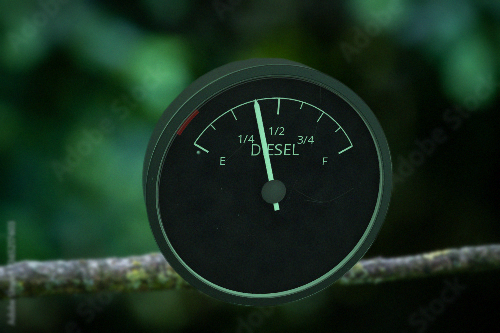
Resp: {"value": 0.375}
